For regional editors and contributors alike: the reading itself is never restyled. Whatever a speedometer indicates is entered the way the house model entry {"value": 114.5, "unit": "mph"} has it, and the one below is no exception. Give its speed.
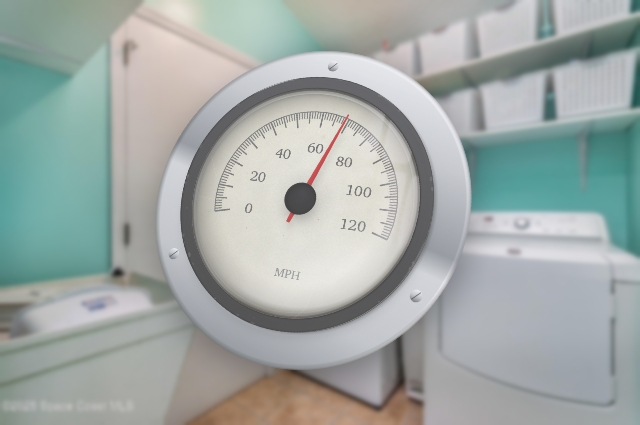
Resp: {"value": 70, "unit": "mph"}
